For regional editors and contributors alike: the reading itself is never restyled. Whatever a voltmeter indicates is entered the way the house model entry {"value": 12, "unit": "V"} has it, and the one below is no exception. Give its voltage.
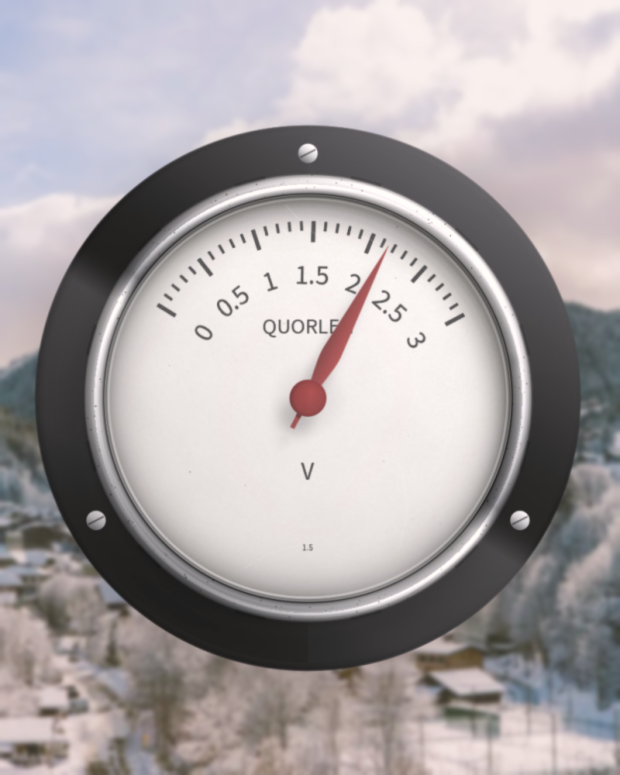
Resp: {"value": 2.15, "unit": "V"}
